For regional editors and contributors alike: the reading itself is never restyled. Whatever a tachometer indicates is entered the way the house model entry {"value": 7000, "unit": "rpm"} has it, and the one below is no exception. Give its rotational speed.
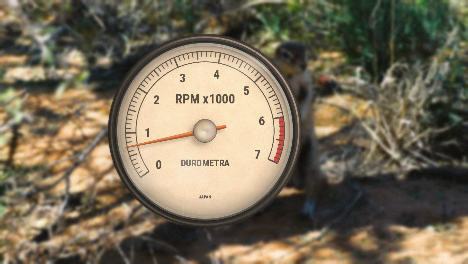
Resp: {"value": 700, "unit": "rpm"}
